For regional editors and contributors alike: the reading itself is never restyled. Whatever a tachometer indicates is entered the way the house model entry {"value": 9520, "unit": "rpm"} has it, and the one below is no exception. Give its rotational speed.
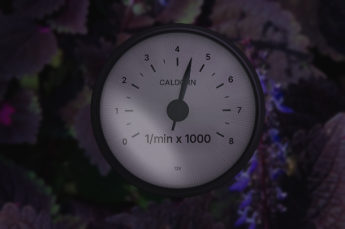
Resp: {"value": 4500, "unit": "rpm"}
